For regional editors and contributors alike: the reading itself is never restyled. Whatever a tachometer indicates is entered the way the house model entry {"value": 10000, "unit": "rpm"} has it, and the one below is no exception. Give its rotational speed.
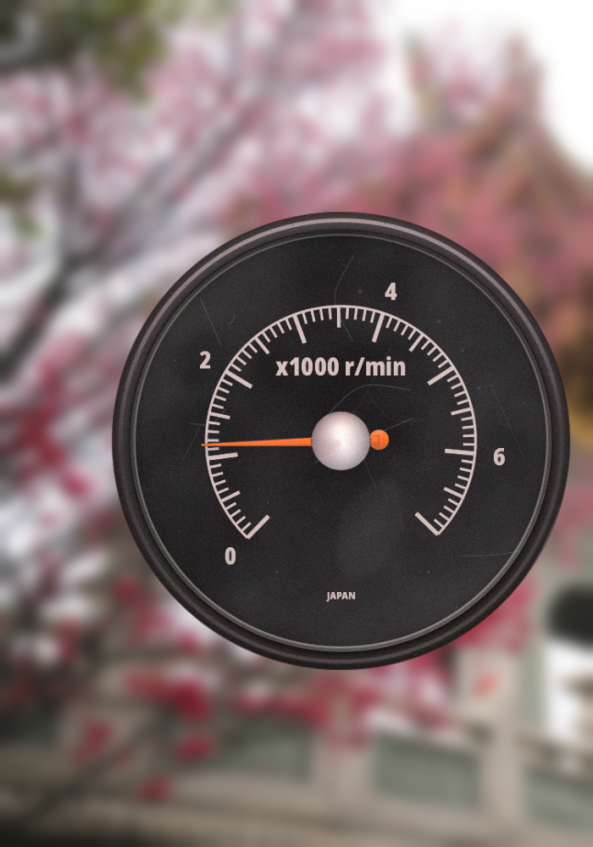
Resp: {"value": 1150, "unit": "rpm"}
